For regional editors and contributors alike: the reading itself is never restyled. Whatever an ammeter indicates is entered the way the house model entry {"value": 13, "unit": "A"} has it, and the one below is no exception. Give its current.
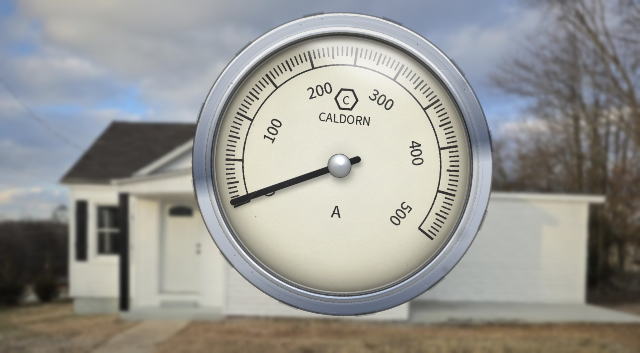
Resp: {"value": 5, "unit": "A"}
